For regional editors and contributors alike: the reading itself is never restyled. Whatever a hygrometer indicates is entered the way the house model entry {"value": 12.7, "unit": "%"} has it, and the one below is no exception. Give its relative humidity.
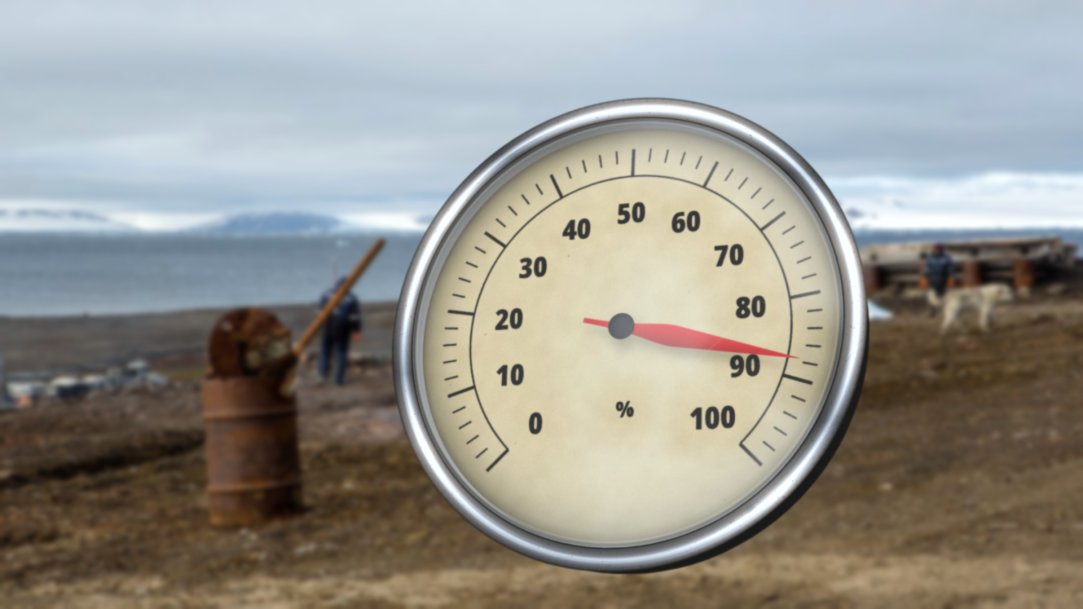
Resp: {"value": 88, "unit": "%"}
